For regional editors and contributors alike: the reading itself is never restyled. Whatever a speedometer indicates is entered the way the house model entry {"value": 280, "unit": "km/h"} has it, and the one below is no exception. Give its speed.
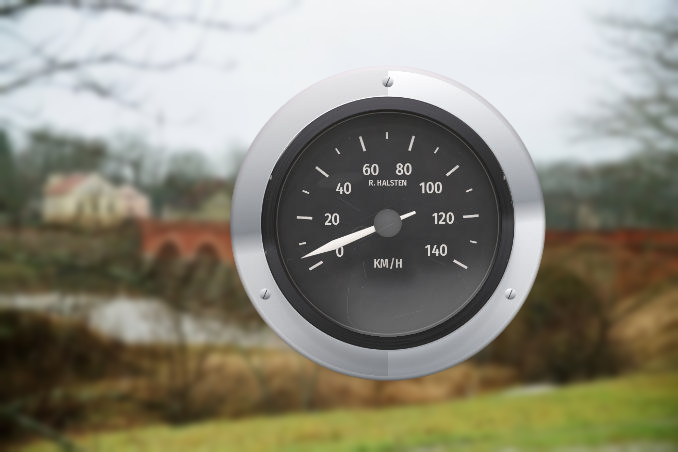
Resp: {"value": 5, "unit": "km/h"}
